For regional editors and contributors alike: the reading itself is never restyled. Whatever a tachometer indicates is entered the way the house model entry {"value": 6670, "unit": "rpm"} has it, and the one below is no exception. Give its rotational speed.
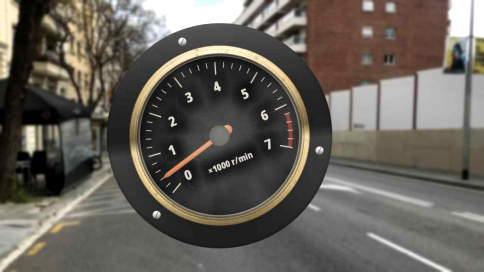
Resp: {"value": 400, "unit": "rpm"}
